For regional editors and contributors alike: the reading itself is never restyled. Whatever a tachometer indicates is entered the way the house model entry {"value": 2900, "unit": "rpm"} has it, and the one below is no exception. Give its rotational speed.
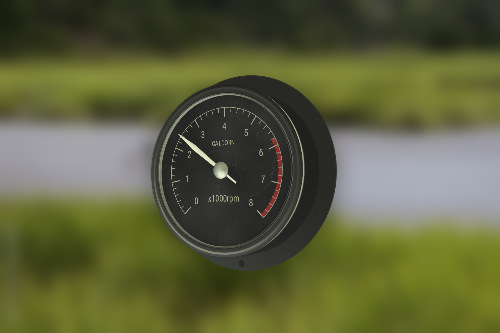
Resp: {"value": 2400, "unit": "rpm"}
